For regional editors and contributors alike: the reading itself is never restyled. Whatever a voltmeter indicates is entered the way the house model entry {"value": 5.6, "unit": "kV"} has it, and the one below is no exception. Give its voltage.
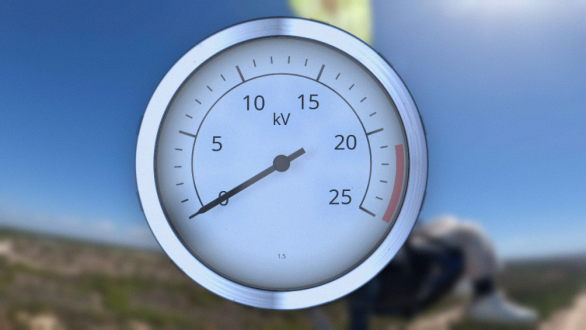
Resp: {"value": 0, "unit": "kV"}
